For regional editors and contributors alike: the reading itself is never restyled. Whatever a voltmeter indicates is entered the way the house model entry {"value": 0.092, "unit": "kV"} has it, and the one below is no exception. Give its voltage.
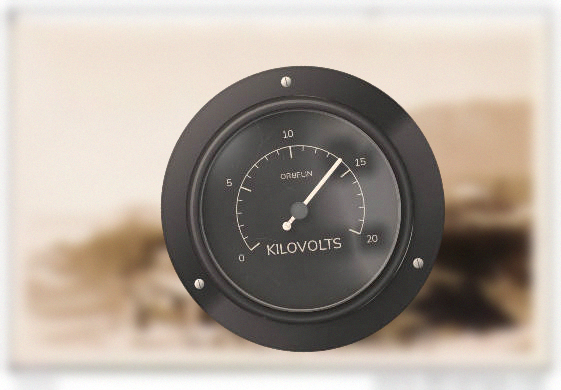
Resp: {"value": 14, "unit": "kV"}
